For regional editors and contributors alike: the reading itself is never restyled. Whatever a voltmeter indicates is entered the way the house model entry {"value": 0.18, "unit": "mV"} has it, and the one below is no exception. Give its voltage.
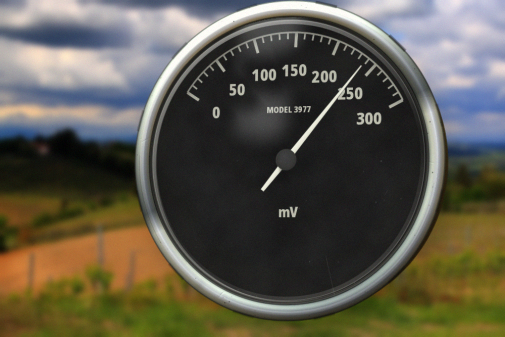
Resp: {"value": 240, "unit": "mV"}
